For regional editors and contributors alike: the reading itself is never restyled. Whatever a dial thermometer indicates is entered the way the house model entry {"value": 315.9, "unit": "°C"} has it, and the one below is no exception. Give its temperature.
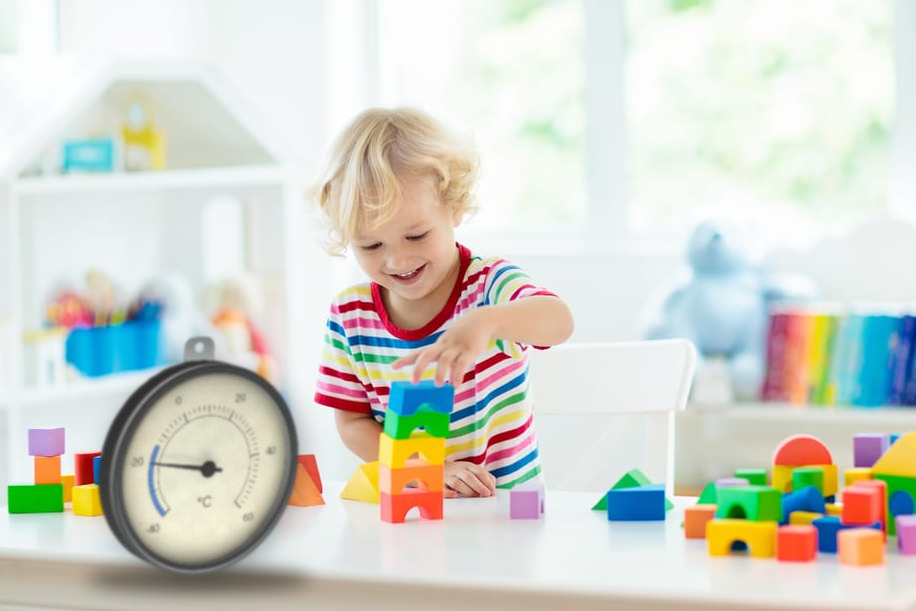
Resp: {"value": -20, "unit": "°C"}
